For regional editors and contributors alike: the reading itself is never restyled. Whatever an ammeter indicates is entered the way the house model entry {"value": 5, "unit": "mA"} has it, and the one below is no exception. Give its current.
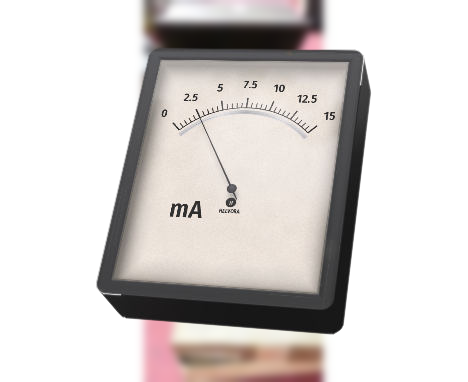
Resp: {"value": 2.5, "unit": "mA"}
